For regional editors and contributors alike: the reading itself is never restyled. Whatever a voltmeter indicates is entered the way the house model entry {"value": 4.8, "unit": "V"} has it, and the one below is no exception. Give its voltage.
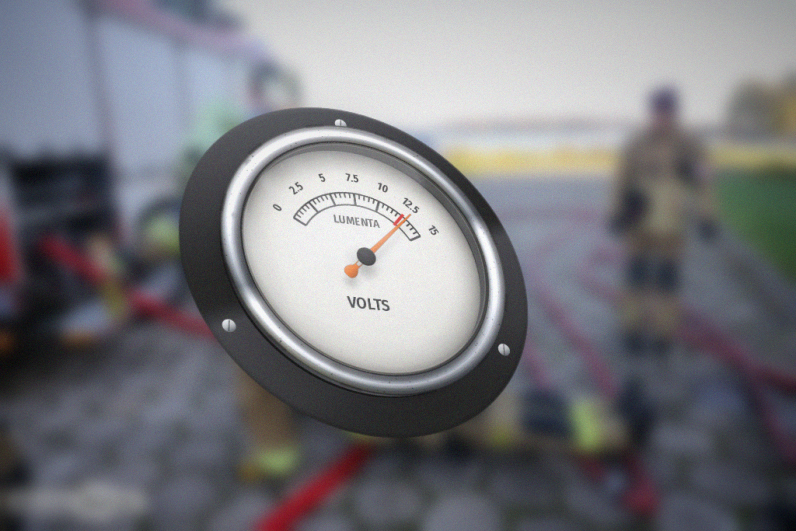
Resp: {"value": 13, "unit": "V"}
